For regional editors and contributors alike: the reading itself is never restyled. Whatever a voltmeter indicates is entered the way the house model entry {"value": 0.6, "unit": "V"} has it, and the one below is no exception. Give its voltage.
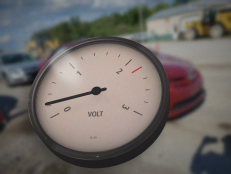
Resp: {"value": 0.2, "unit": "V"}
